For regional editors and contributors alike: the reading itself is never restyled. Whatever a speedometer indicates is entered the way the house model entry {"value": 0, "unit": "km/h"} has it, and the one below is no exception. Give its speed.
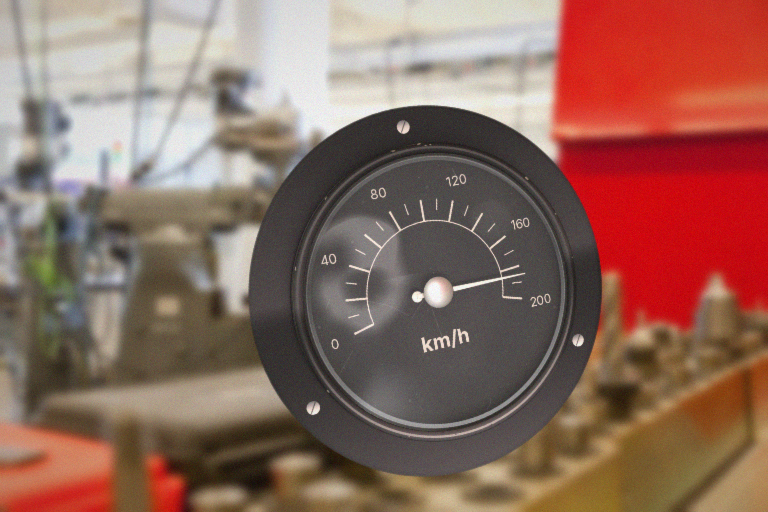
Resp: {"value": 185, "unit": "km/h"}
